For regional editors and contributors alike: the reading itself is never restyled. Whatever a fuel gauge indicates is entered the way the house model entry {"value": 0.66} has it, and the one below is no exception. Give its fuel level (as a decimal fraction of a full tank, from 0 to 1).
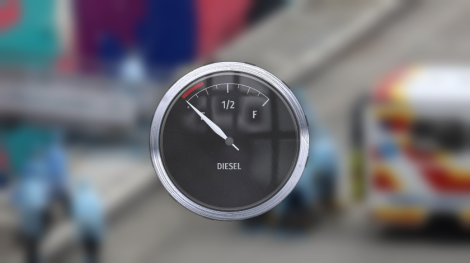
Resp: {"value": 0}
